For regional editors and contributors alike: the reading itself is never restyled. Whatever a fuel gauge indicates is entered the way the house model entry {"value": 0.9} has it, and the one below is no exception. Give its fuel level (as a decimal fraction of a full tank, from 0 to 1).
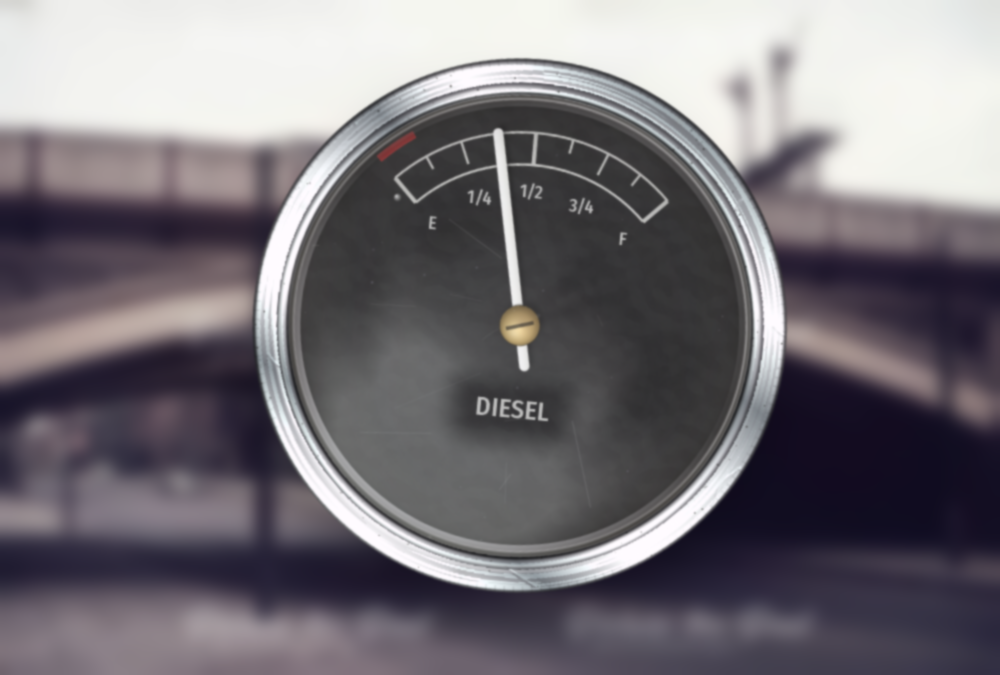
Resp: {"value": 0.375}
